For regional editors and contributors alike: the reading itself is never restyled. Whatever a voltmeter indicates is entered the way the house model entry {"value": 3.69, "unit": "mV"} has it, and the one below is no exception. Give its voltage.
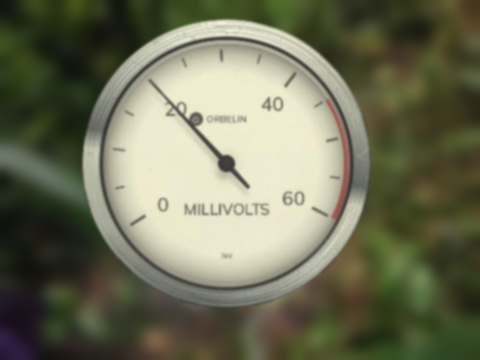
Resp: {"value": 20, "unit": "mV"}
